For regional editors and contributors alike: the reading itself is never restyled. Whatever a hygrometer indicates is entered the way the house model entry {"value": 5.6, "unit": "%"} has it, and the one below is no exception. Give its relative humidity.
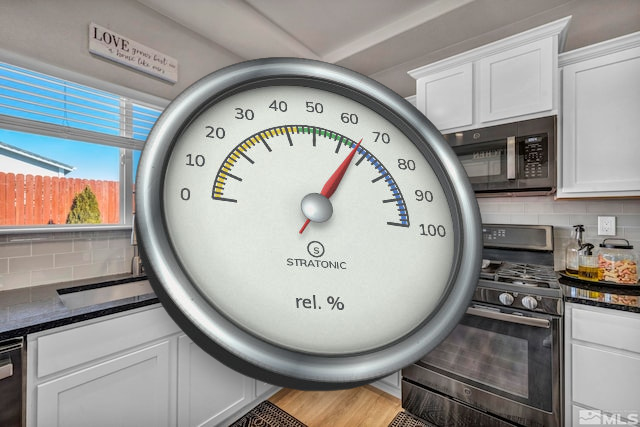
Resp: {"value": 66, "unit": "%"}
